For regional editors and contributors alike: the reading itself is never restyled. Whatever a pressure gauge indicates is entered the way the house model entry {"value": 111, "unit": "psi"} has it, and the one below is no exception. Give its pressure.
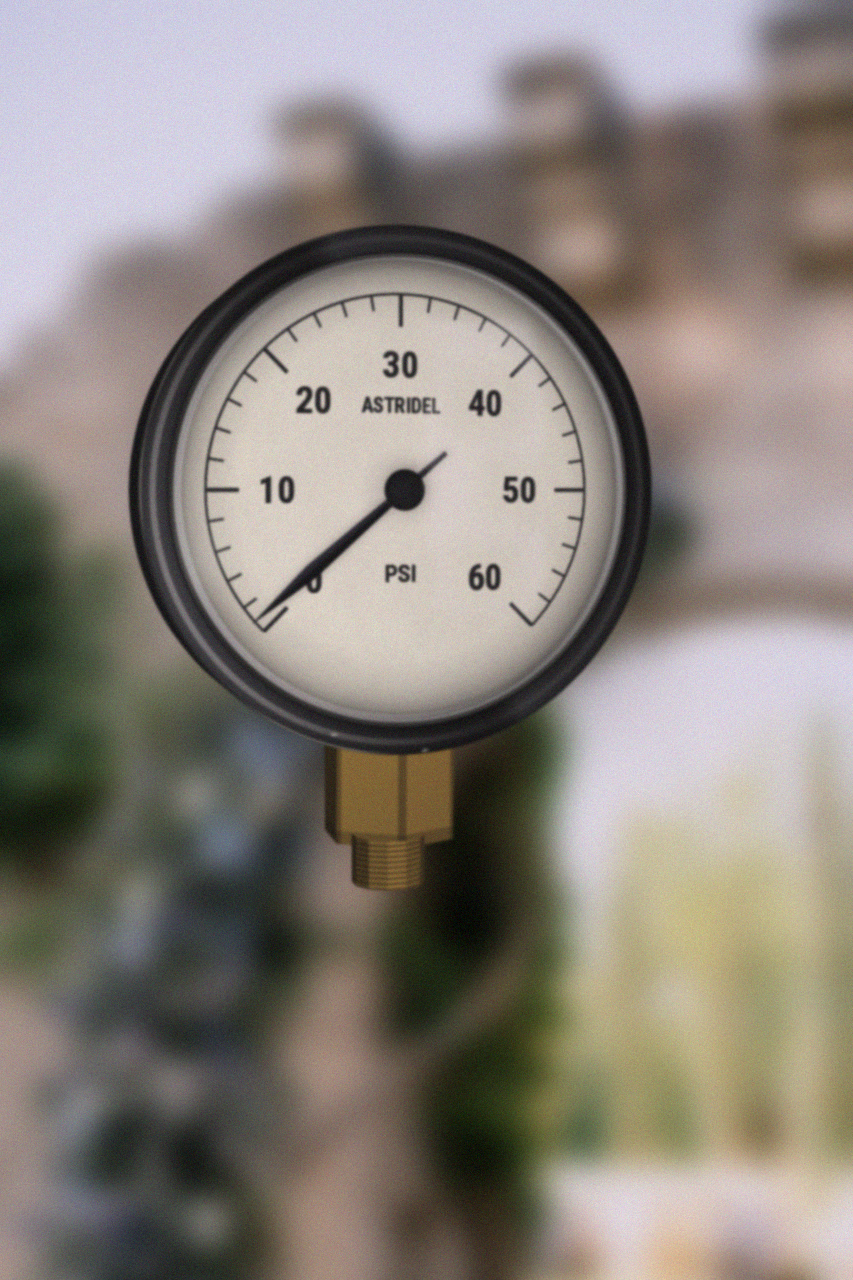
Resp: {"value": 1, "unit": "psi"}
